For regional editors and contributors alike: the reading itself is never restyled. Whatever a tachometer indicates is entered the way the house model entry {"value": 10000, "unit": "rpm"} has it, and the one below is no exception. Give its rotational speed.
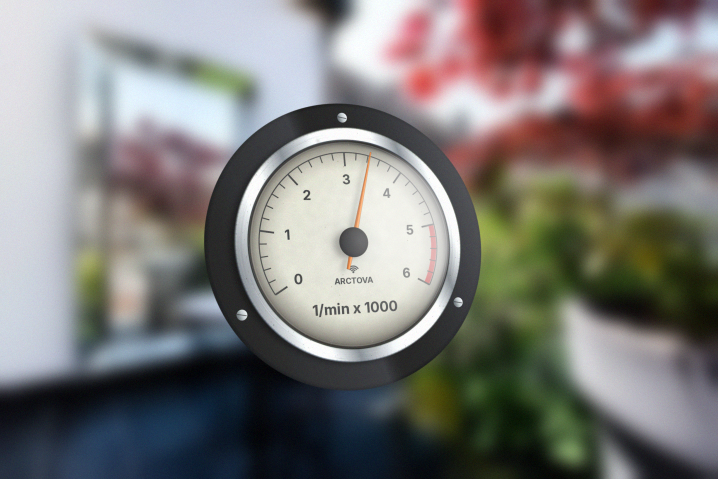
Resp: {"value": 3400, "unit": "rpm"}
